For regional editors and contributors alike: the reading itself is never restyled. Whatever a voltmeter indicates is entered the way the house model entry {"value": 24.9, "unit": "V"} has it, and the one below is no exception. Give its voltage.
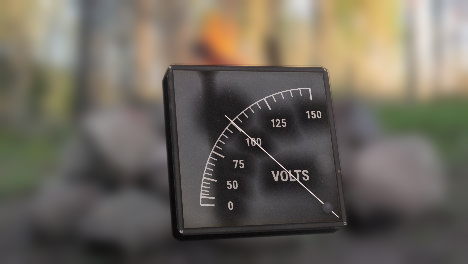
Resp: {"value": 100, "unit": "V"}
